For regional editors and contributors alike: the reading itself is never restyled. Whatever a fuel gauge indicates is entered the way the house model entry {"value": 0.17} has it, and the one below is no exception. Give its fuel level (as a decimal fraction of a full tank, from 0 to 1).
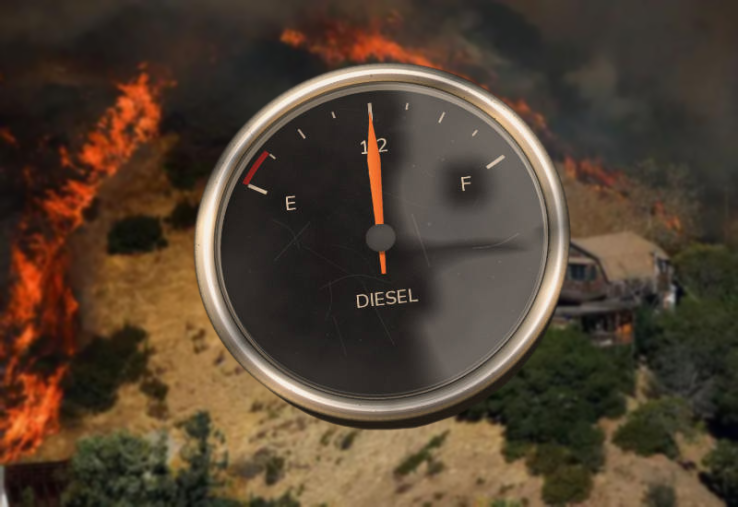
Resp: {"value": 0.5}
